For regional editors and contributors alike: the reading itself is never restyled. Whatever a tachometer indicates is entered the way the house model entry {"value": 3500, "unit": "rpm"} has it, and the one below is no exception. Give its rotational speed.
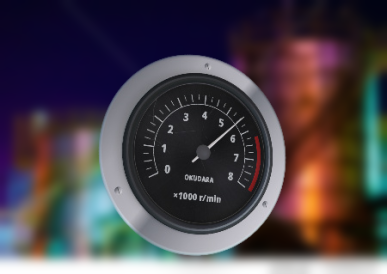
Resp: {"value": 5500, "unit": "rpm"}
